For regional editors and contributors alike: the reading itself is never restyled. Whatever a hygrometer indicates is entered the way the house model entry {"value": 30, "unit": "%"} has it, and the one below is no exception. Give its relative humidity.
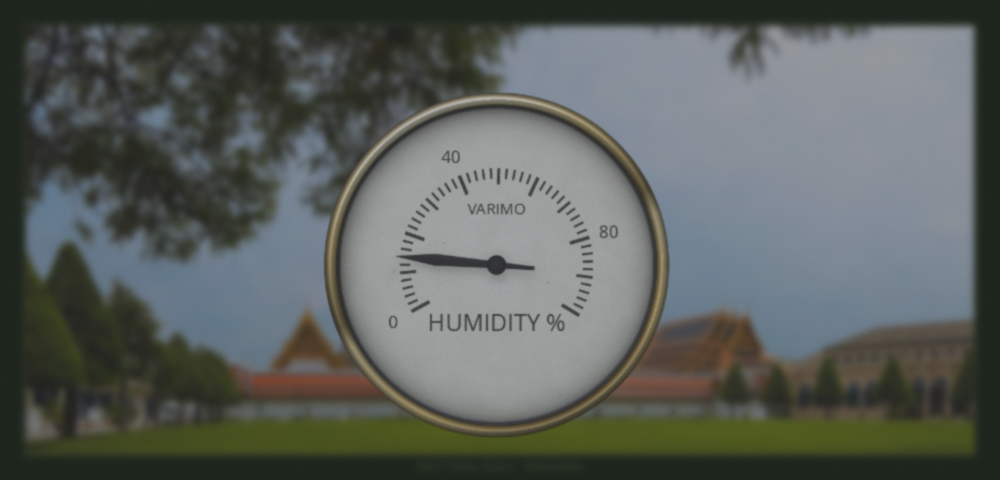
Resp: {"value": 14, "unit": "%"}
